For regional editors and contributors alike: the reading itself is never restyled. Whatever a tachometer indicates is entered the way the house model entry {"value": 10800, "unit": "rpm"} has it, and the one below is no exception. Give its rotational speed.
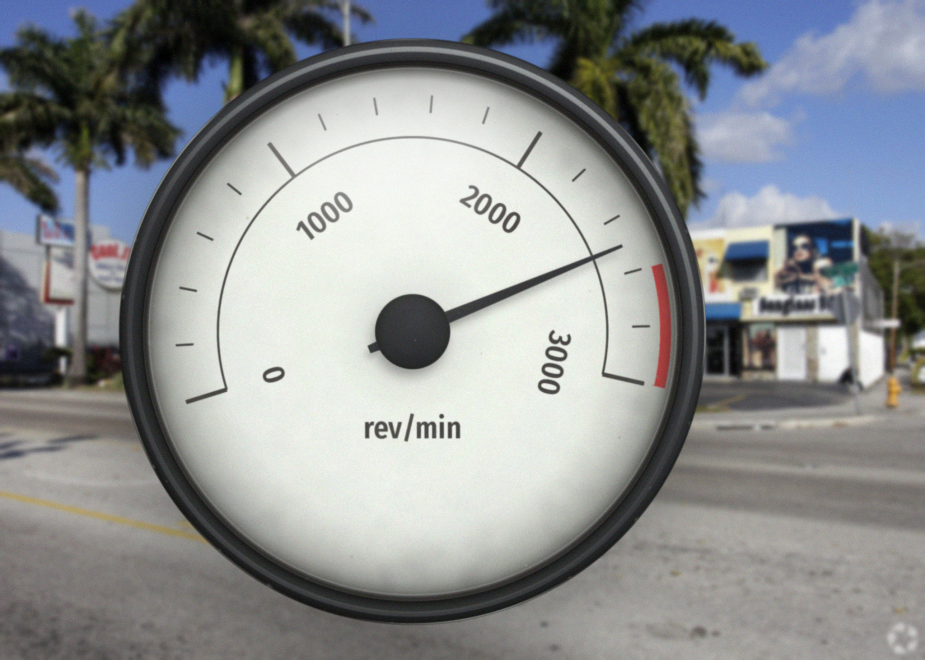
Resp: {"value": 2500, "unit": "rpm"}
